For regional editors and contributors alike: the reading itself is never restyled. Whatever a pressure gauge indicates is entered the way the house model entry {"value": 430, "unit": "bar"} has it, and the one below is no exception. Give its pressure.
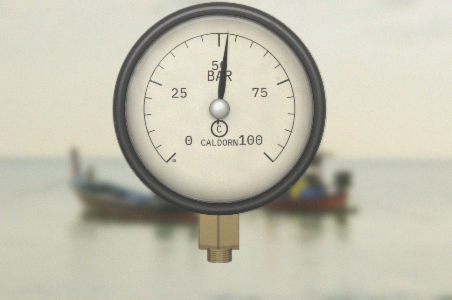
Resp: {"value": 52.5, "unit": "bar"}
